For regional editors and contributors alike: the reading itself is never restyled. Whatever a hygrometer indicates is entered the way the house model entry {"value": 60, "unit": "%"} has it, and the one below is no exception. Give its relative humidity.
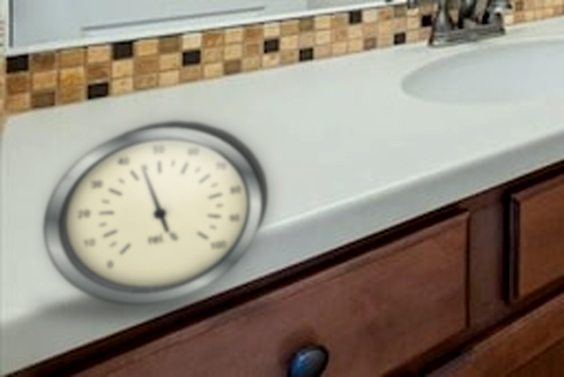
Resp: {"value": 45, "unit": "%"}
